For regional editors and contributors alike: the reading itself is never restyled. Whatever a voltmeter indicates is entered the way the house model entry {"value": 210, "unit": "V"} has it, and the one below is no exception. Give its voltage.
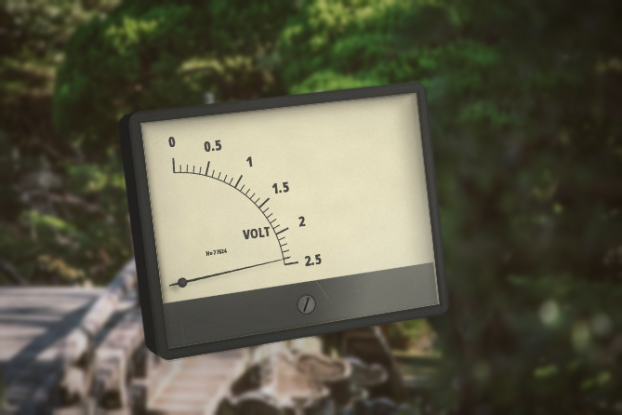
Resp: {"value": 2.4, "unit": "V"}
